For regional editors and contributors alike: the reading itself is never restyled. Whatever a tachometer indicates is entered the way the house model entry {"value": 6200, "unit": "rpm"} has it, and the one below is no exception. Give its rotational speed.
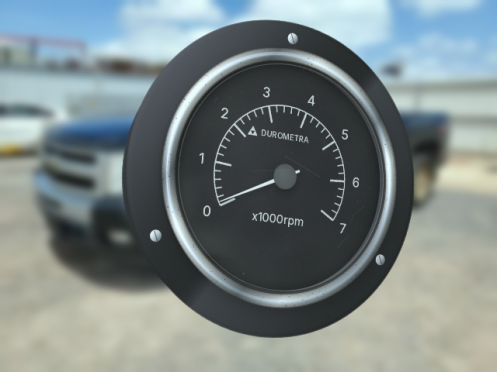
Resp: {"value": 100, "unit": "rpm"}
